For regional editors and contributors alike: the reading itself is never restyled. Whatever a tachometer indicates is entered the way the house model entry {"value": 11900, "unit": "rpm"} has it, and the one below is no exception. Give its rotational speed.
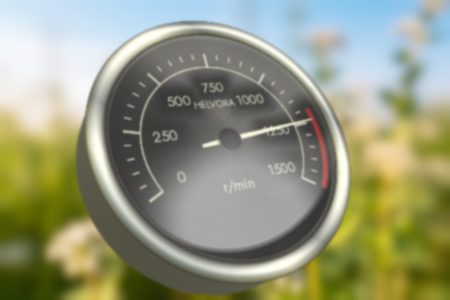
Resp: {"value": 1250, "unit": "rpm"}
